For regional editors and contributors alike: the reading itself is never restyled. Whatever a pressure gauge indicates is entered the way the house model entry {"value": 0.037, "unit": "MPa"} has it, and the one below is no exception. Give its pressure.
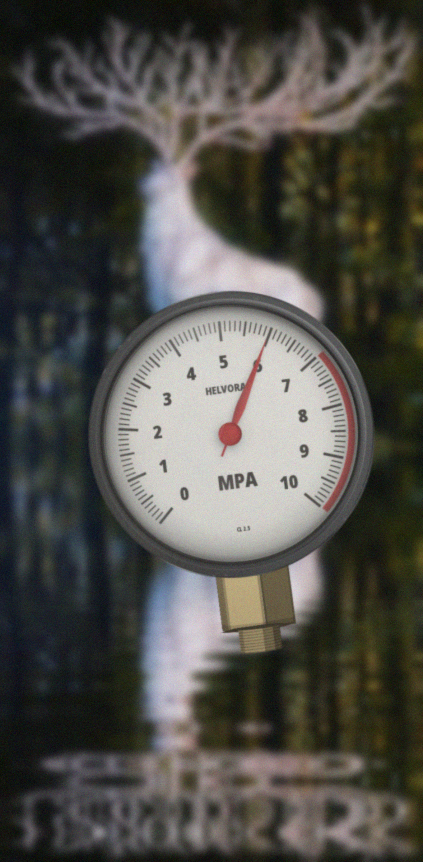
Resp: {"value": 6, "unit": "MPa"}
